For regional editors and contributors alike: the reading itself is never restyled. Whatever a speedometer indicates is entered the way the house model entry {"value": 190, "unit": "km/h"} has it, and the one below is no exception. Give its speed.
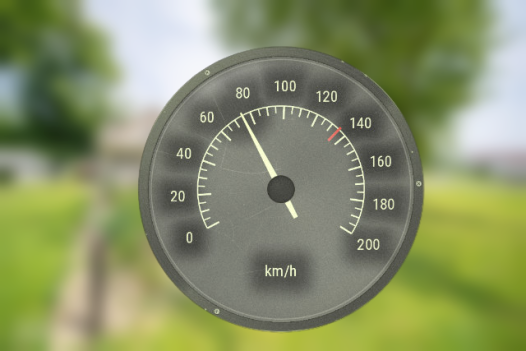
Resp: {"value": 75, "unit": "km/h"}
